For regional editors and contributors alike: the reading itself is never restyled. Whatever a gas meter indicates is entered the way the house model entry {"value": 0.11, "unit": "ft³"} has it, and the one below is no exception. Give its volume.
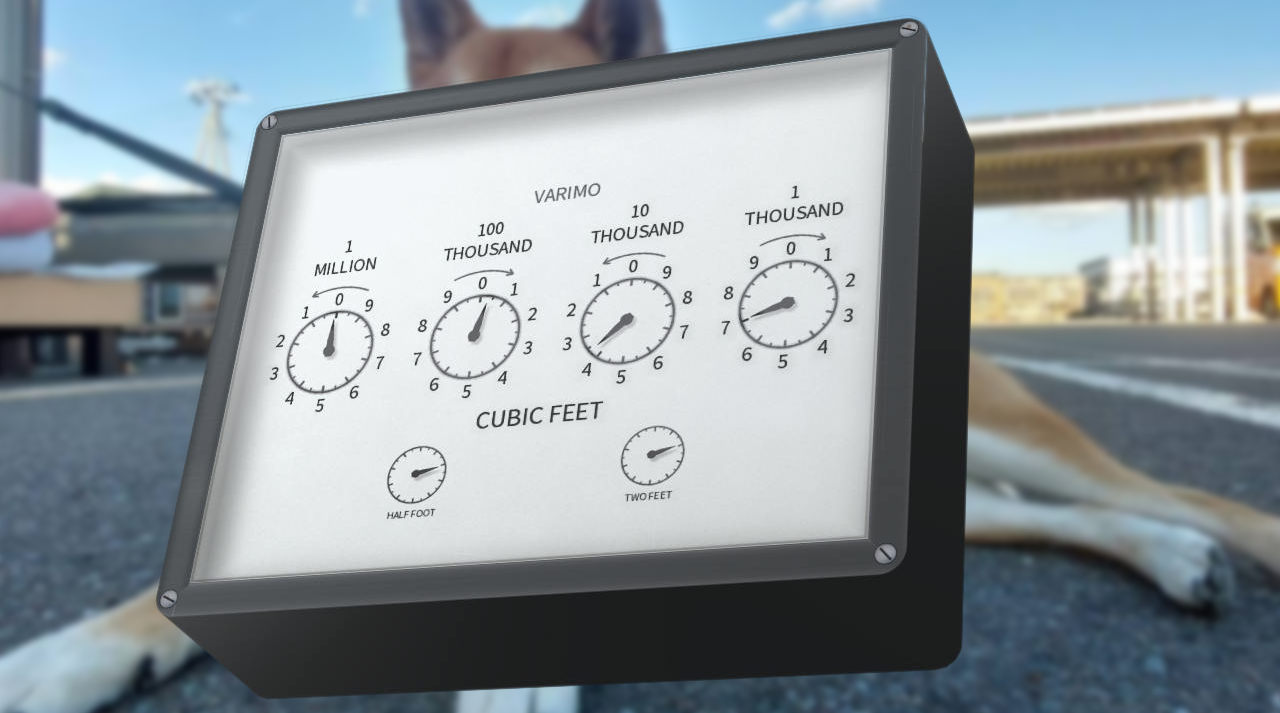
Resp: {"value": 3700, "unit": "ft³"}
